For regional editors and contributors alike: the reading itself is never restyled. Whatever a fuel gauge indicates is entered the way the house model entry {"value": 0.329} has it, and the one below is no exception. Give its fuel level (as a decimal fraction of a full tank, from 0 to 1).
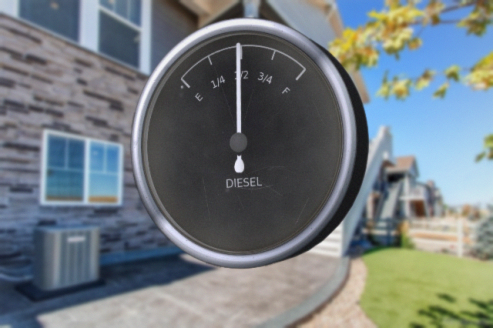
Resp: {"value": 0.5}
